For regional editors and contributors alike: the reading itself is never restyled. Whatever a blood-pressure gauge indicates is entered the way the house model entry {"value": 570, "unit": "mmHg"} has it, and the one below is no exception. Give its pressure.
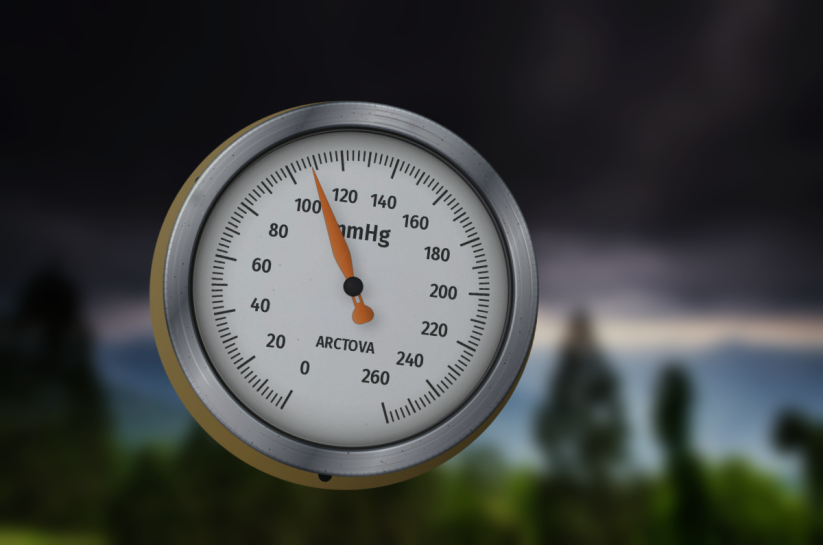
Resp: {"value": 108, "unit": "mmHg"}
